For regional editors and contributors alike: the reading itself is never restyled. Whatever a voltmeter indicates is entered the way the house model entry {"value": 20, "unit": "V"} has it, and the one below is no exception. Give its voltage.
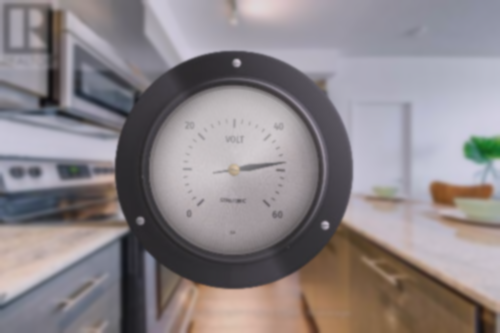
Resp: {"value": 48, "unit": "V"}
